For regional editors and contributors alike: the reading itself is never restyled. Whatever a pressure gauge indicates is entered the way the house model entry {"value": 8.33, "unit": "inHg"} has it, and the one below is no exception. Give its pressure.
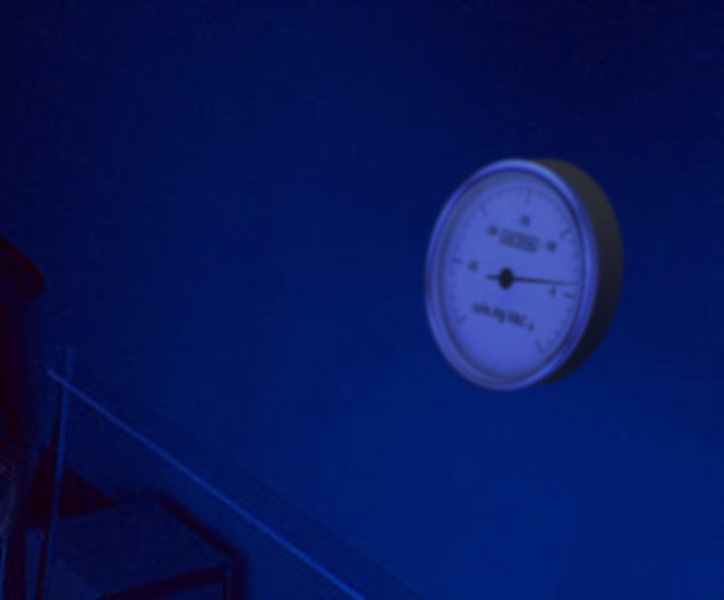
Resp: {"value": -6, "unit": "inHg"}
